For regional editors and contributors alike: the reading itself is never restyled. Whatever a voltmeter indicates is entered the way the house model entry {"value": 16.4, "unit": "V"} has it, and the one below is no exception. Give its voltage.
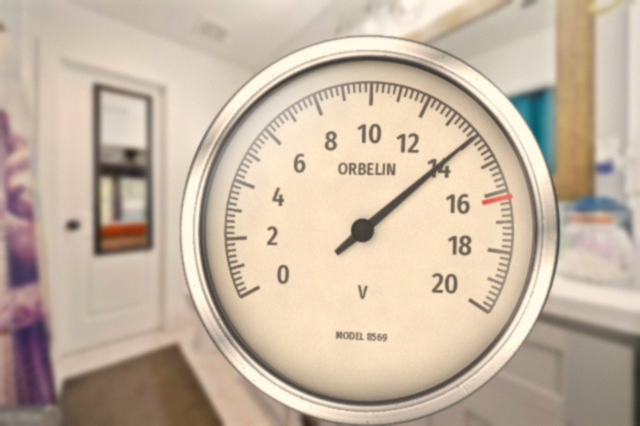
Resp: {"value": 14, "unit": "V"}
